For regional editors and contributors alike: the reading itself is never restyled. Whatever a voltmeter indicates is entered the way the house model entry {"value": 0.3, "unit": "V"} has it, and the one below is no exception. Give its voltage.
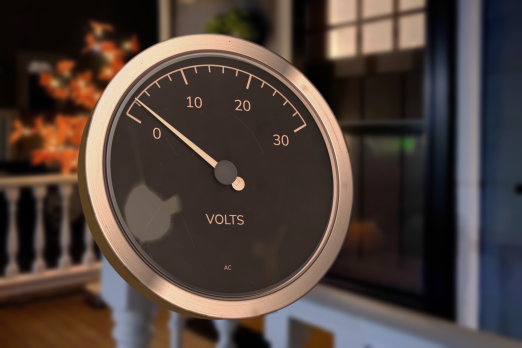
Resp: {"value": 2, "unit": "V"}
